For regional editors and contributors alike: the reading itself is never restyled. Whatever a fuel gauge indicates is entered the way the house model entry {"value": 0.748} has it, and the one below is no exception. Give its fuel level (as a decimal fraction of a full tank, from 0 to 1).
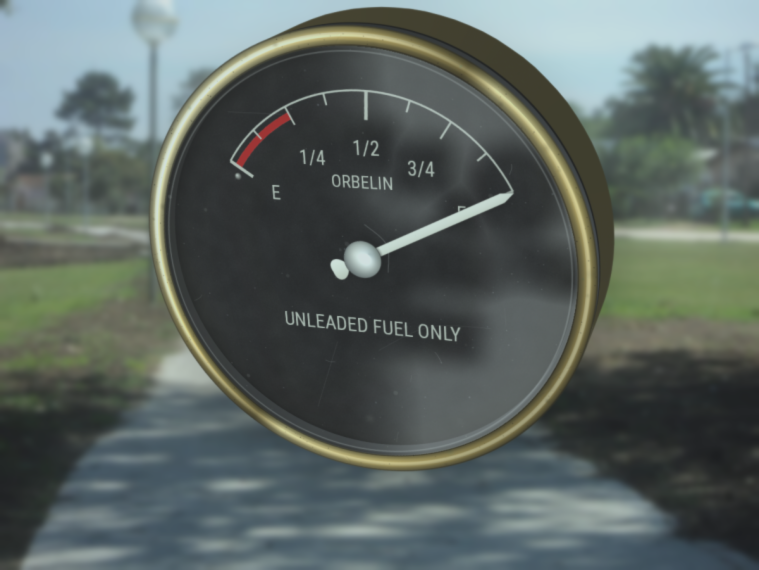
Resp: {"value": 1}
